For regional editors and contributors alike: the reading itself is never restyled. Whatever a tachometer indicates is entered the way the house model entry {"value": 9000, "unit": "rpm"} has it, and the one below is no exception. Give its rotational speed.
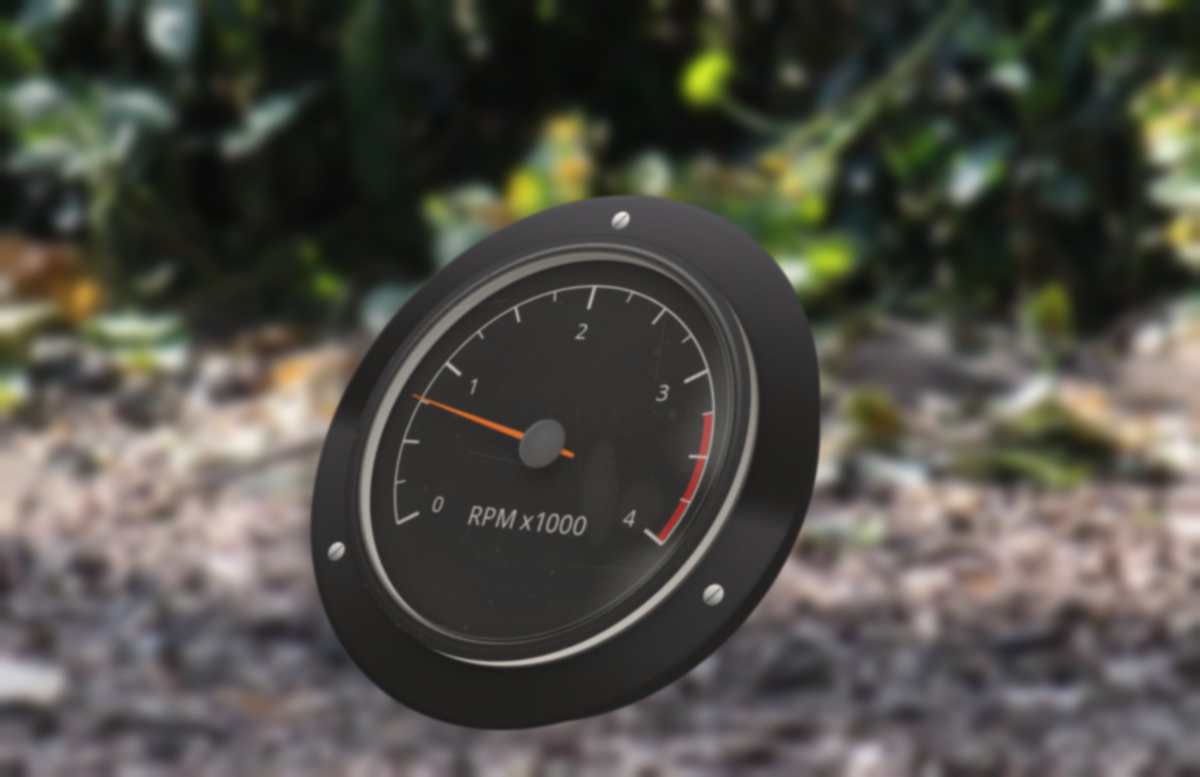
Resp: {"value": 750, "unit": "rpm"}
